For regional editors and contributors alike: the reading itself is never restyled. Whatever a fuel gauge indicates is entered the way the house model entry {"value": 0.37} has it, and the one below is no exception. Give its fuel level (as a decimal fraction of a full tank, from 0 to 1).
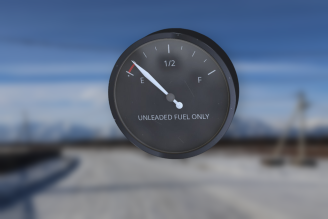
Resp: {"value": 0.125}
